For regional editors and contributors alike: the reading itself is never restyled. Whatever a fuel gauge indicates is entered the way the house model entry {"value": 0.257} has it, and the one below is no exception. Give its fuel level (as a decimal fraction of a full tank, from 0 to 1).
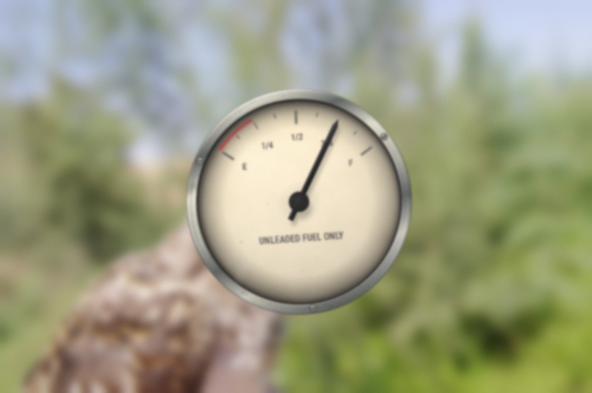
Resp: {"value": 0.75}
